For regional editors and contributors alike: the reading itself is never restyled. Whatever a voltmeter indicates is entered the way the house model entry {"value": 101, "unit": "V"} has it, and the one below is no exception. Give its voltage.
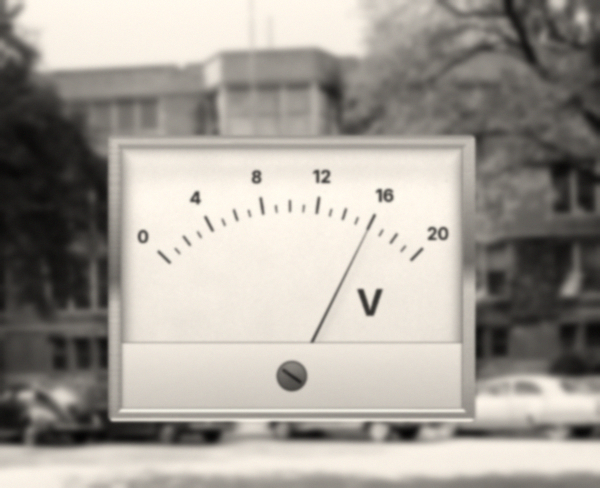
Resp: {"value": 16, "unit": "V"}
